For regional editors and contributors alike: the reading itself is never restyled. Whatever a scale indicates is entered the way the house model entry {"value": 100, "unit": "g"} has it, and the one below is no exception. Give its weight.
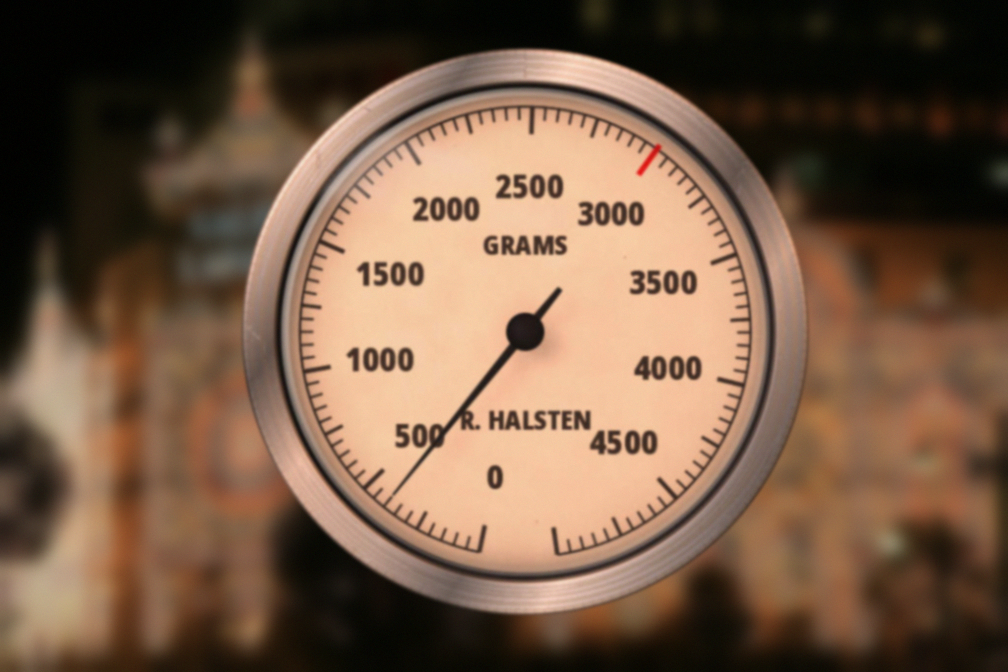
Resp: {"value": 400, "unit": "g"}
